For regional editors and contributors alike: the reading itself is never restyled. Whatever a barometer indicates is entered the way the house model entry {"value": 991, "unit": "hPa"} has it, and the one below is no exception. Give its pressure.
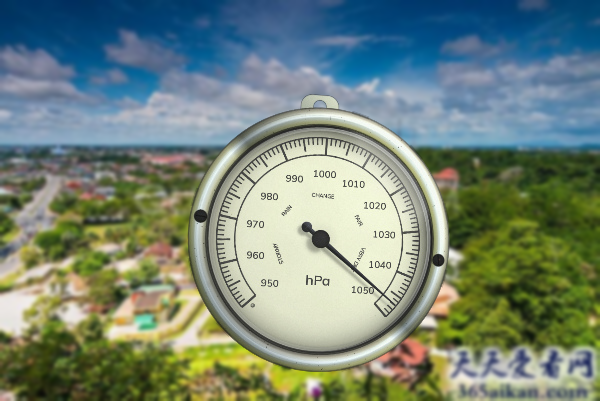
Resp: {"value": 1047, "unit": "hPa"}
